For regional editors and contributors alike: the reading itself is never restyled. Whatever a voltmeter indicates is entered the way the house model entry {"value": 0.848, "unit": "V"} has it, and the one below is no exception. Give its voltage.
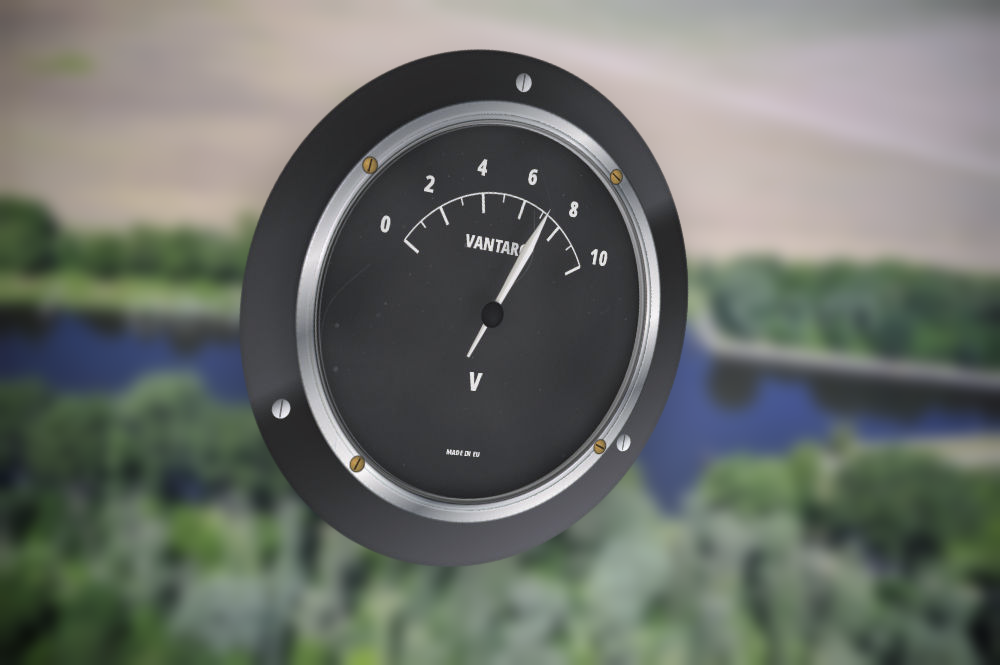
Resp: {"value": 7, "unit": "V"}
